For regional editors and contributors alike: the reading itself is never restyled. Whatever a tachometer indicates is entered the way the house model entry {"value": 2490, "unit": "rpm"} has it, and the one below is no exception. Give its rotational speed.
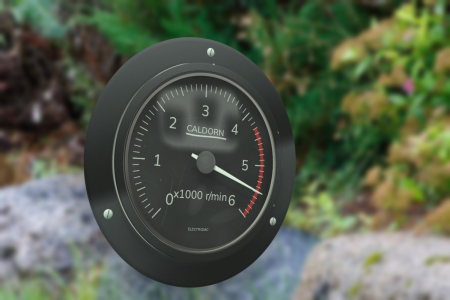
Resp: {"value": 5500, "unit": "rpm"}
